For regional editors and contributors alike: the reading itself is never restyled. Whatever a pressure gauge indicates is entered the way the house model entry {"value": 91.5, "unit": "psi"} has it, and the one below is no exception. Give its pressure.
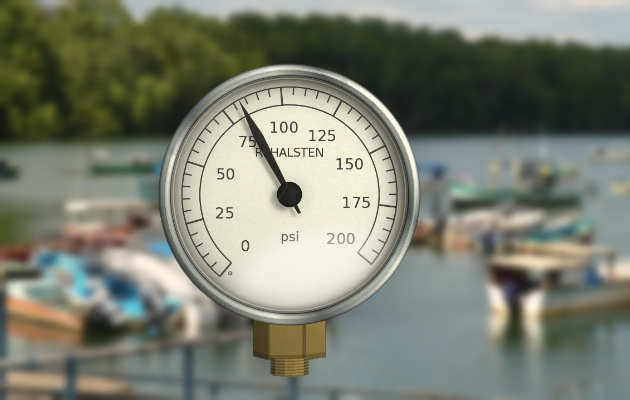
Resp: {"value": 82.5, "unit": "psi"}
